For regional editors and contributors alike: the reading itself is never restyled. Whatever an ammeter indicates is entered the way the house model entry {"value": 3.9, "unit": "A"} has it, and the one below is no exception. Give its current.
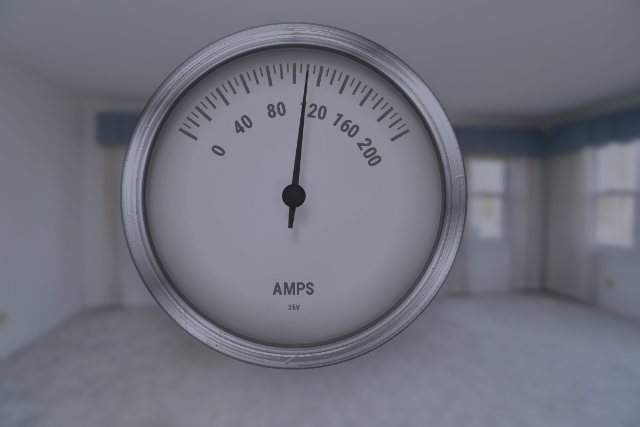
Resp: {"value": 110, "unit": "A"}
